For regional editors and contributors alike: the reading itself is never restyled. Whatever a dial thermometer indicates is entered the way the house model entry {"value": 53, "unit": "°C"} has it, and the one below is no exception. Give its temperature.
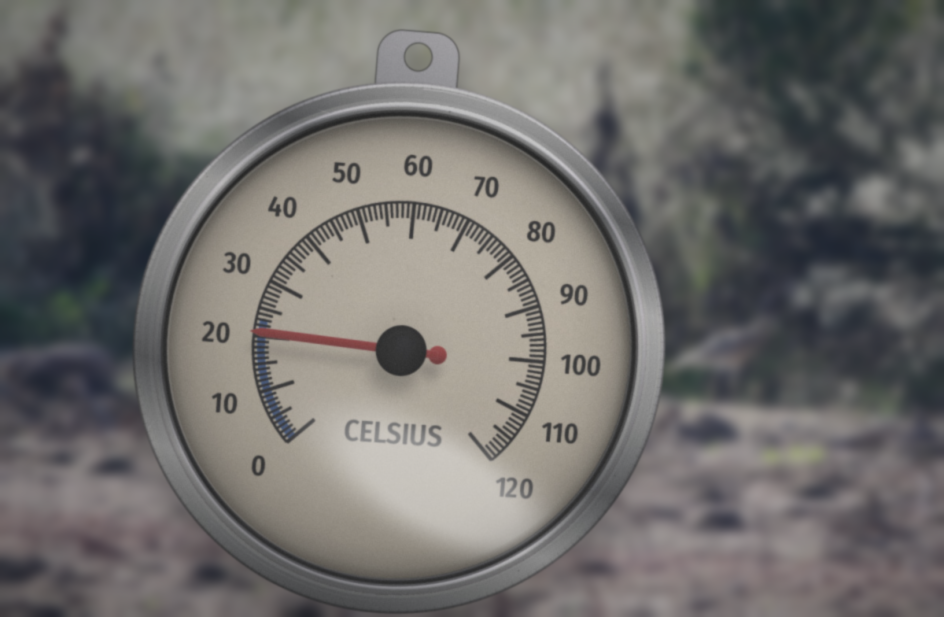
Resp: {"value": 21, "unit": "°C"}
